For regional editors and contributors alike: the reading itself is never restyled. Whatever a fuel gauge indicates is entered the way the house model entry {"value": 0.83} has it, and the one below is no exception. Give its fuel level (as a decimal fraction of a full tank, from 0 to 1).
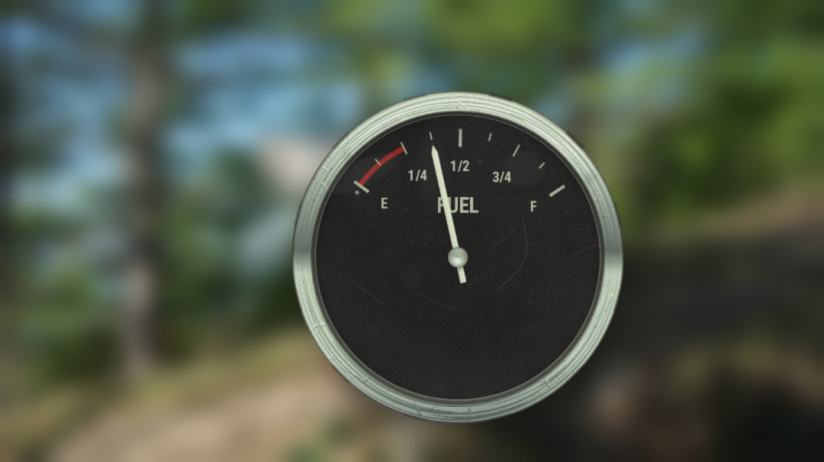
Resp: {"value": 0.375}
